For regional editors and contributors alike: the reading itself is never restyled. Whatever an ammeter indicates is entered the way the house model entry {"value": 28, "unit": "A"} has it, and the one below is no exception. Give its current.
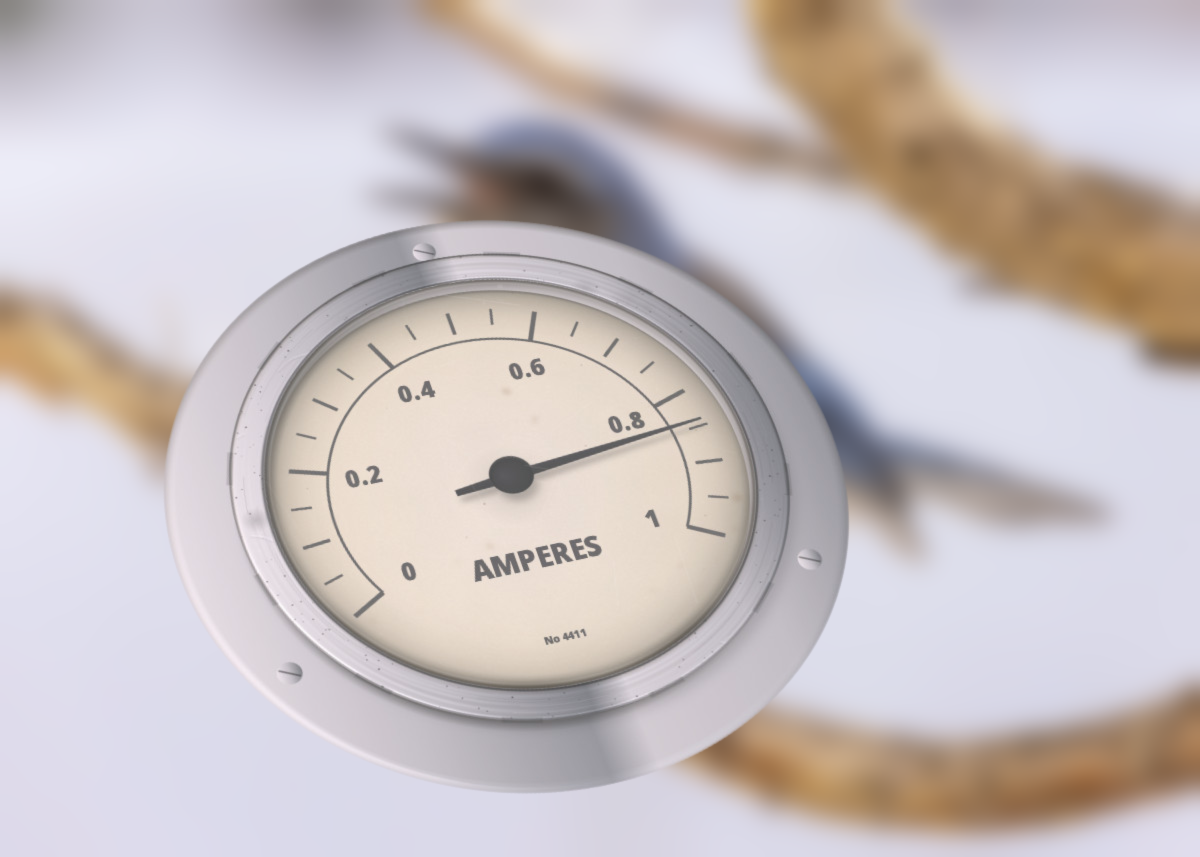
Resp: {"value": 0.85, "unit": "A"}
